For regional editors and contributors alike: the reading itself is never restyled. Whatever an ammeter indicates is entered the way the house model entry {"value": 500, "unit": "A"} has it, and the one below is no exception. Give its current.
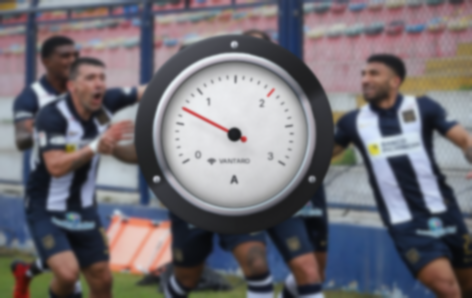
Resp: {"value": 0.7, "unit": "A"}
